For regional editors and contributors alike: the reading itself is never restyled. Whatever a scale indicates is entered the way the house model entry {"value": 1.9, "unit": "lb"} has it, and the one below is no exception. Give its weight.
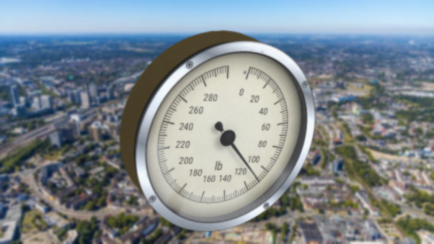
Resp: {"value": 110, "unit": "lb"}
